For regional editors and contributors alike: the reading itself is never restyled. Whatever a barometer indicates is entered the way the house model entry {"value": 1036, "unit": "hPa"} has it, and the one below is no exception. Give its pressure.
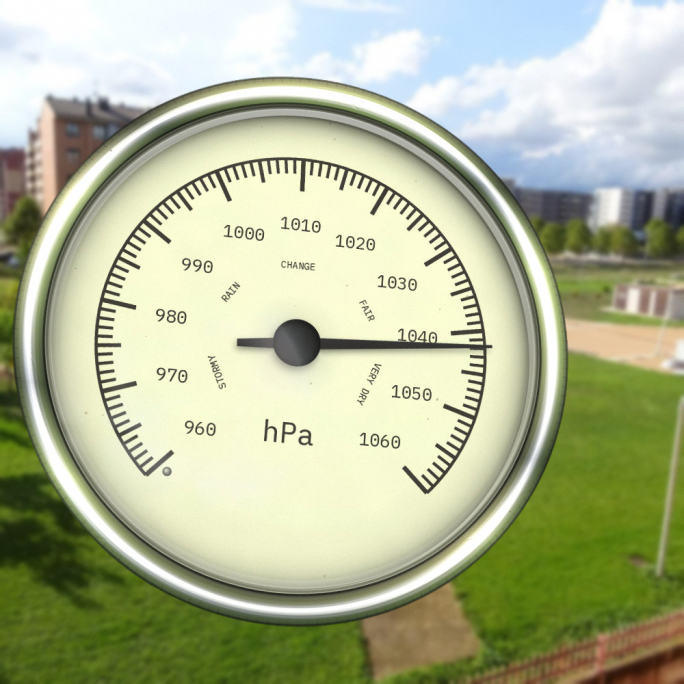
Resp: {"value": 1042, "unit": "hPa"}
